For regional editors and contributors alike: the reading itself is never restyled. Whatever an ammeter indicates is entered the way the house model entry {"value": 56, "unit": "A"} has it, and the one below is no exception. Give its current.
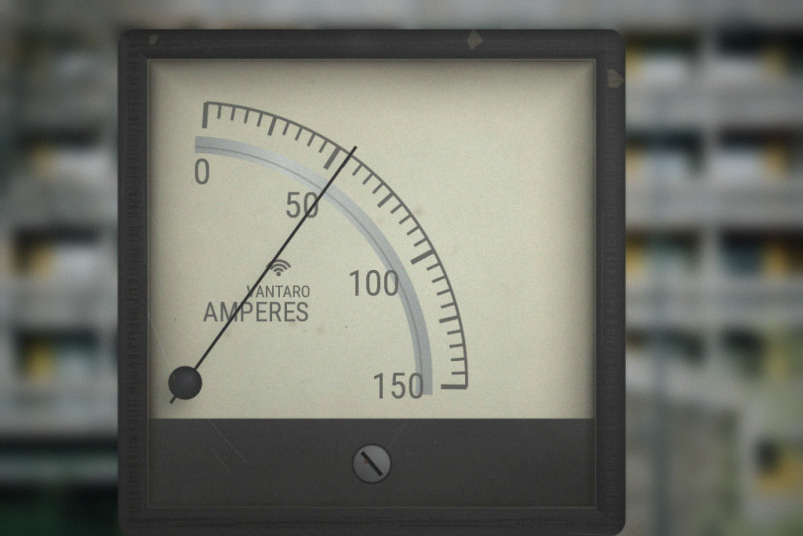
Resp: {"value": 55, "unit": "A"}
